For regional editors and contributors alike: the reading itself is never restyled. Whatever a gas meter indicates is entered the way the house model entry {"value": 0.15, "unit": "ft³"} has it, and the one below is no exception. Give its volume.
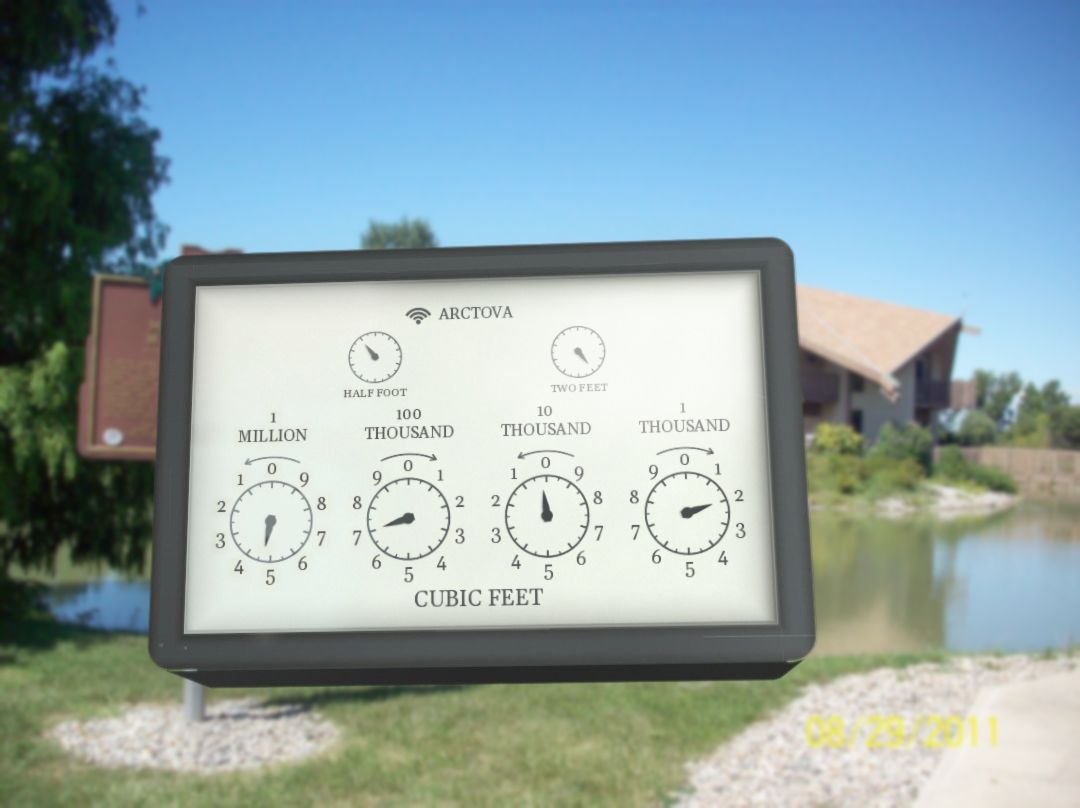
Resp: {"value": 470200, "unit": "ft³"}
